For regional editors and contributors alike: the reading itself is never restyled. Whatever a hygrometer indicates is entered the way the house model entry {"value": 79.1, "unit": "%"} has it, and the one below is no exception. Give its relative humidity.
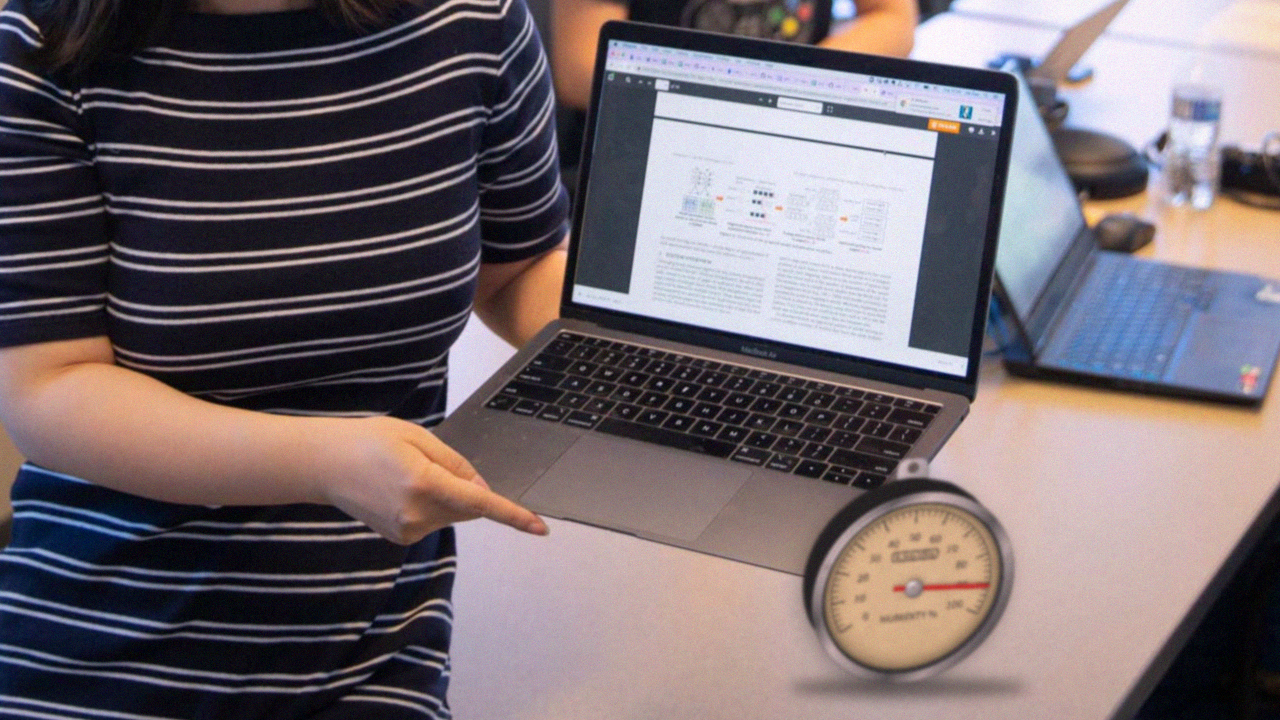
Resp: {"value": 90, "unit": "%"}
